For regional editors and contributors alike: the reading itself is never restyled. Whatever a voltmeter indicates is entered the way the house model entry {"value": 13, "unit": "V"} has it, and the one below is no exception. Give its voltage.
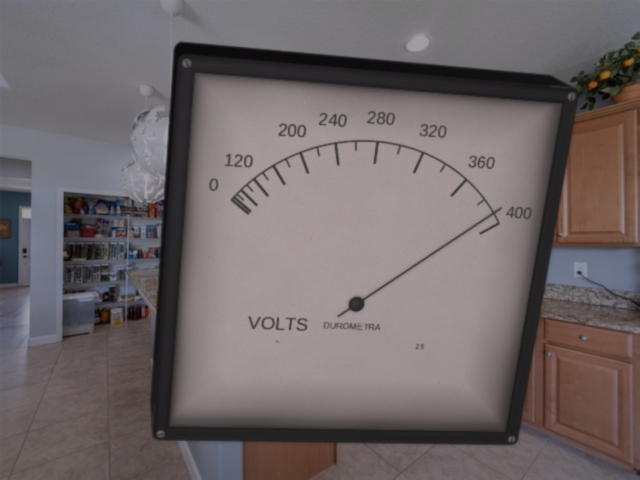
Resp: {"value": 390, "unit": "V"}
